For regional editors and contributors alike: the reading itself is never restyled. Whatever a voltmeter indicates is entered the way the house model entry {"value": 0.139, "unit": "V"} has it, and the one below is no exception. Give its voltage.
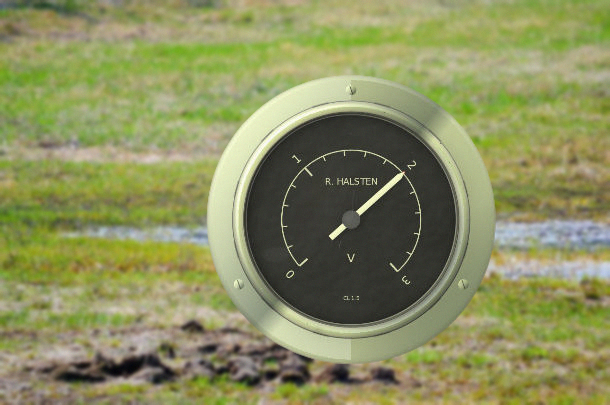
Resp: {"value": 2, "unit": "V"}
